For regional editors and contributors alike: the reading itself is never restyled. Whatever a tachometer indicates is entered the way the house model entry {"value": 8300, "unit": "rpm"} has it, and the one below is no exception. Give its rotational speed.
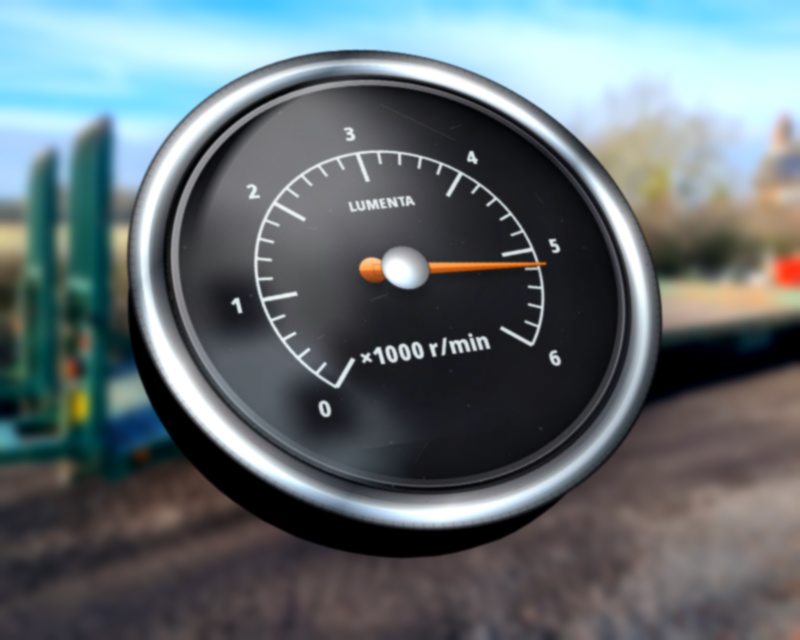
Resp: {"value": 5200, "unit": "rpm"}
